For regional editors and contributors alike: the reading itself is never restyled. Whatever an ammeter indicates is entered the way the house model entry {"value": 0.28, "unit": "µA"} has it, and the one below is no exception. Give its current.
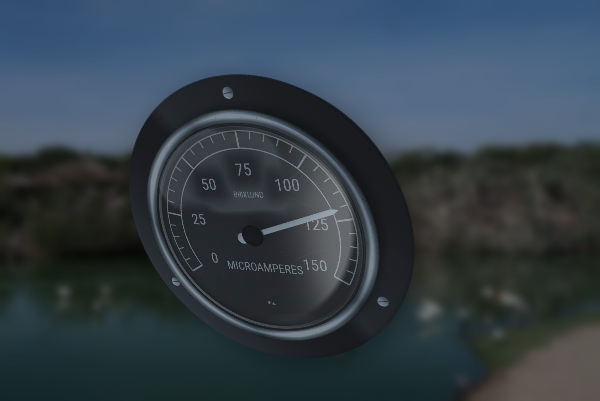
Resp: {"value": 120, "unit": "µA"}
